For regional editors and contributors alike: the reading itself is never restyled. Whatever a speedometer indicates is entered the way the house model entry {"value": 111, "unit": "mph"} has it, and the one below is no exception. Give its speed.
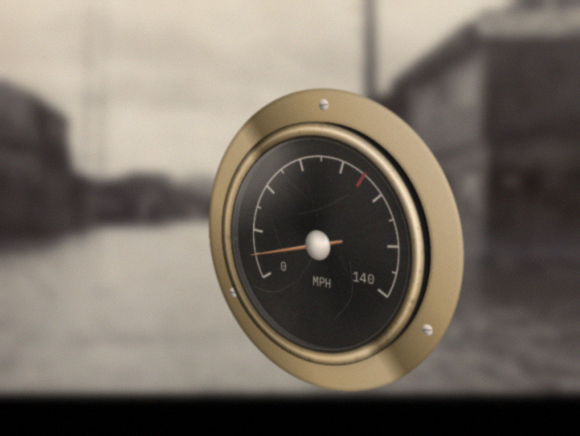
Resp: {"value": 10, "unit": "mph"}
